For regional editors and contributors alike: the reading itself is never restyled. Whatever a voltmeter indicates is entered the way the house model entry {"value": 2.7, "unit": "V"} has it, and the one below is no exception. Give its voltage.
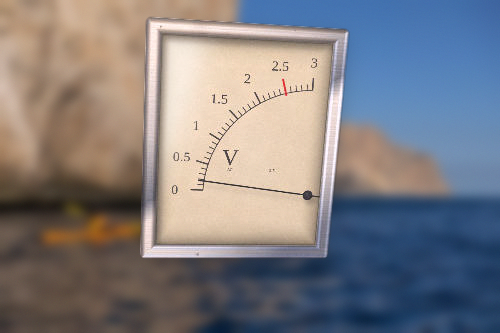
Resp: {"value": 0.2, "unit": "V"}
